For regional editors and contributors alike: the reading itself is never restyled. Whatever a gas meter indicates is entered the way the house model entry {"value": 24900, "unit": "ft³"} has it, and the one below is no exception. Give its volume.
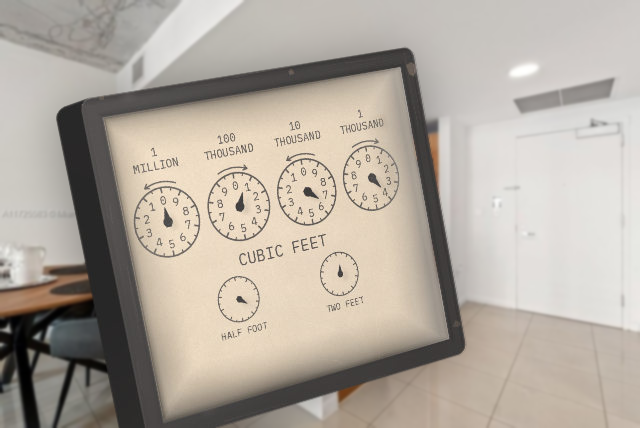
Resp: {"value": 6400, "unit": "ft³"}
